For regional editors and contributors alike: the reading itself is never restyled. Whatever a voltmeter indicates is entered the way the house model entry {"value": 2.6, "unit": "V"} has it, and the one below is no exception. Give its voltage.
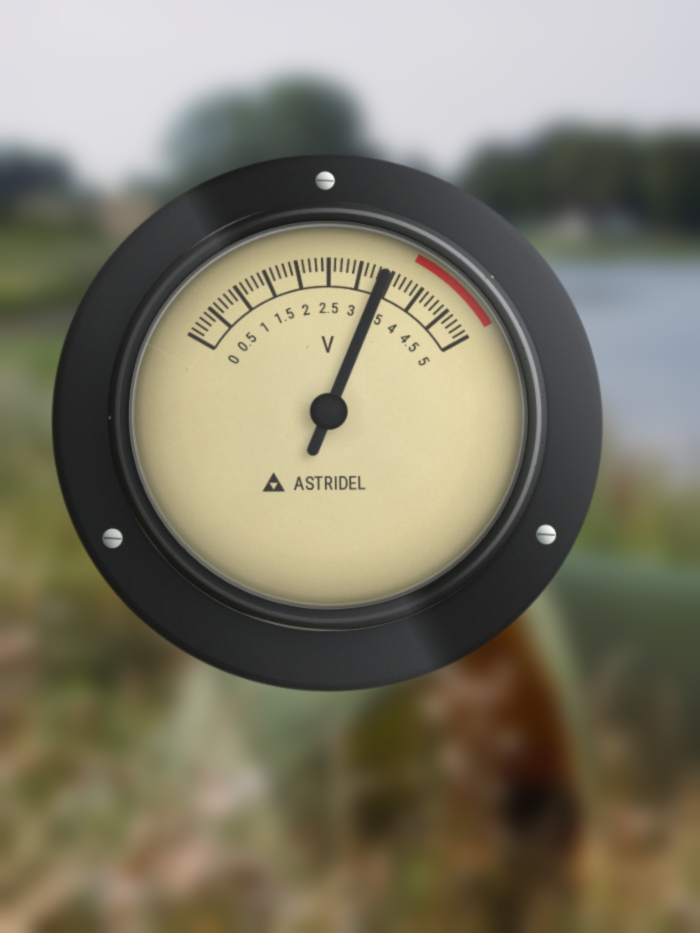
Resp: {"value": 3.4, "unit": "V"}
